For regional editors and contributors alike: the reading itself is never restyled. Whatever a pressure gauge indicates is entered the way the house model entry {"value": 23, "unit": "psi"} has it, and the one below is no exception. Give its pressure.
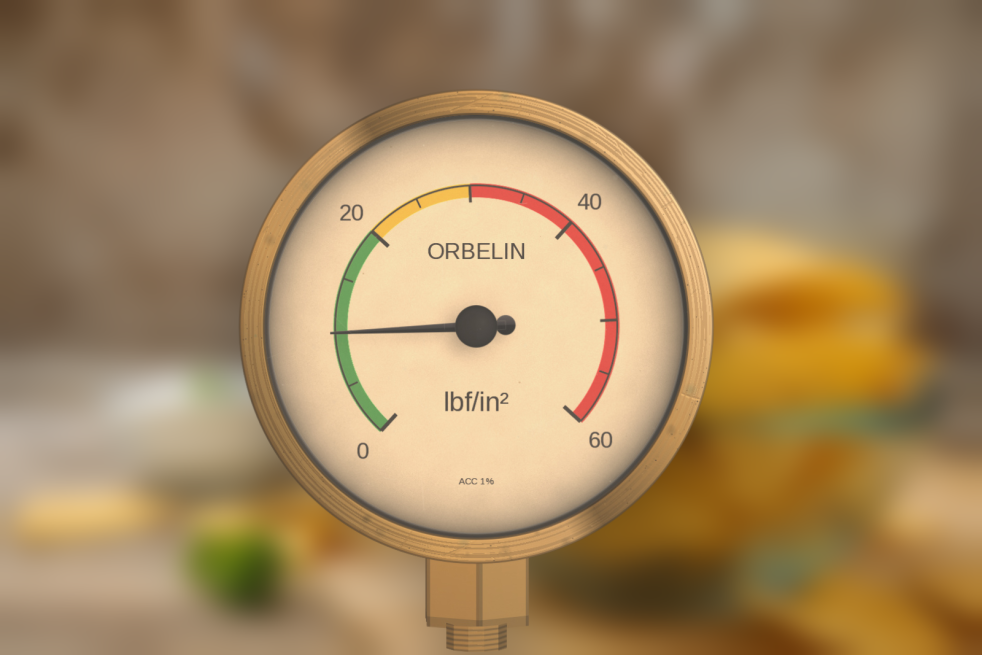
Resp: {"value": 10, "unit": "psi"}
